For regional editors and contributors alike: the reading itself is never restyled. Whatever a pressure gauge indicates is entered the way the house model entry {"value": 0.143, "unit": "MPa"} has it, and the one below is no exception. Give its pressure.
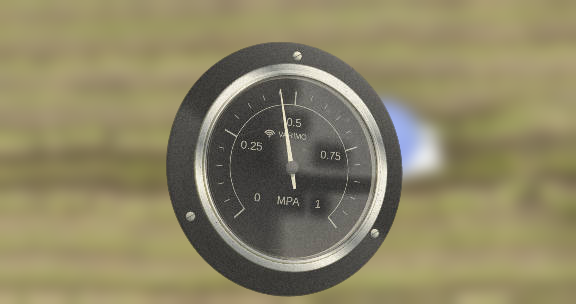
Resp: {"value": 0.45, "unit": "MPa"}
